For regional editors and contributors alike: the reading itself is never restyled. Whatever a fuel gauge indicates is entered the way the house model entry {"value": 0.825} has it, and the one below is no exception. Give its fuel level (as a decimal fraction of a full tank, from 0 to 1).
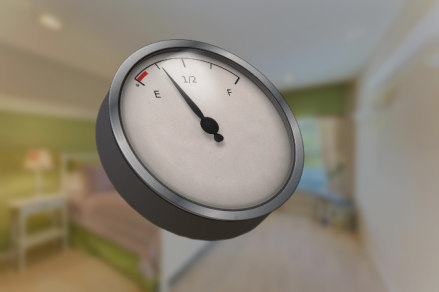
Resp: {"value": 0.25}
